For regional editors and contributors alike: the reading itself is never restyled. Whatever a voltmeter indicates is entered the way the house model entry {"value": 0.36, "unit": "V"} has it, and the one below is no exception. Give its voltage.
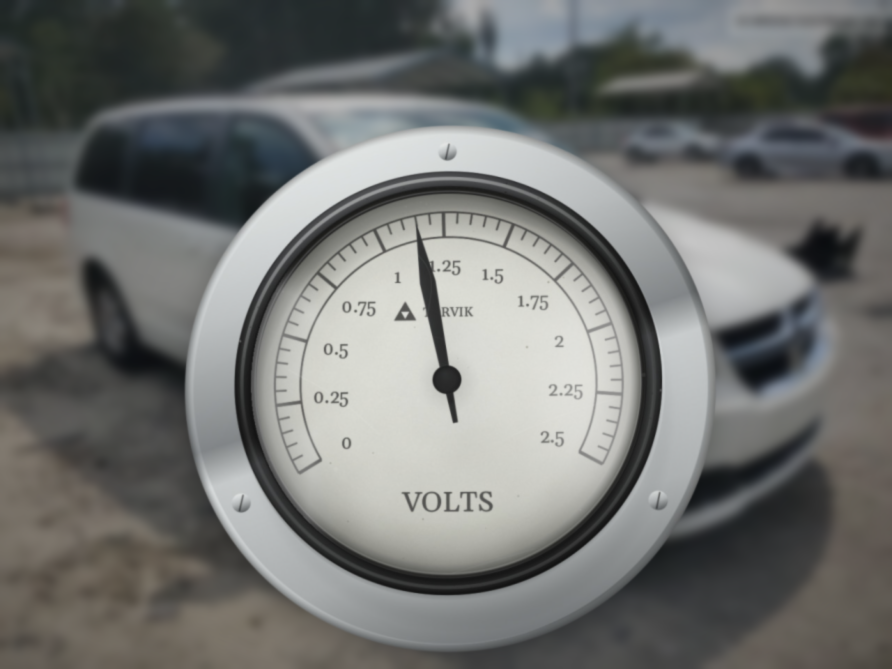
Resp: {"value": 1.15, "unit": "V"}
